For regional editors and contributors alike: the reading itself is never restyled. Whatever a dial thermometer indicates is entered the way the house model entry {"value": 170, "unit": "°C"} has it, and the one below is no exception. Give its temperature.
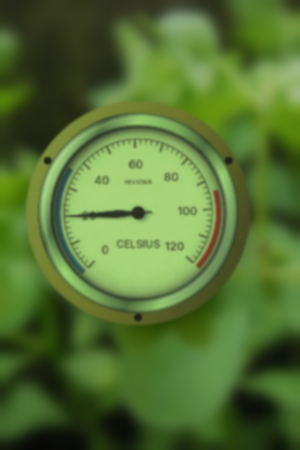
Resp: {"value": 20, "unit": "°C"}
